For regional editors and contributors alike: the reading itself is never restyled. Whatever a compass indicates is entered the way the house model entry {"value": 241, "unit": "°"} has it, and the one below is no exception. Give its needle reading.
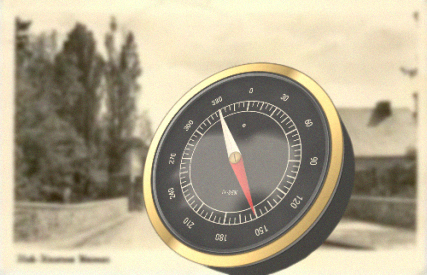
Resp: {"value": 150, "unit": "°"}
